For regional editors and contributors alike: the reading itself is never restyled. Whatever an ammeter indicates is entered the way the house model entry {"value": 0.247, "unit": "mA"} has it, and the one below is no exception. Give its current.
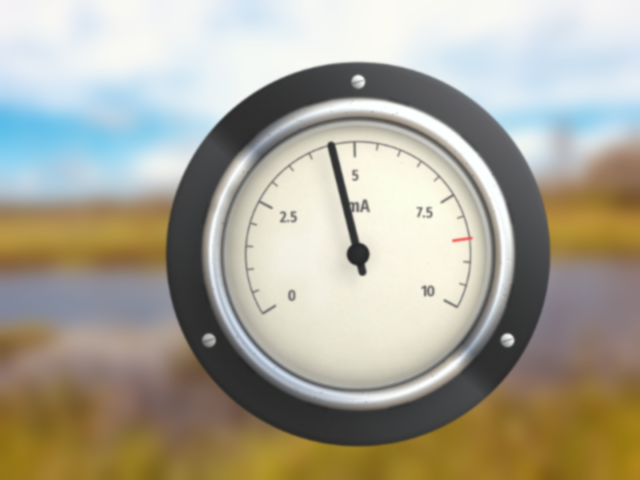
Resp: {"value": 4.5, "unit": "mA"}
